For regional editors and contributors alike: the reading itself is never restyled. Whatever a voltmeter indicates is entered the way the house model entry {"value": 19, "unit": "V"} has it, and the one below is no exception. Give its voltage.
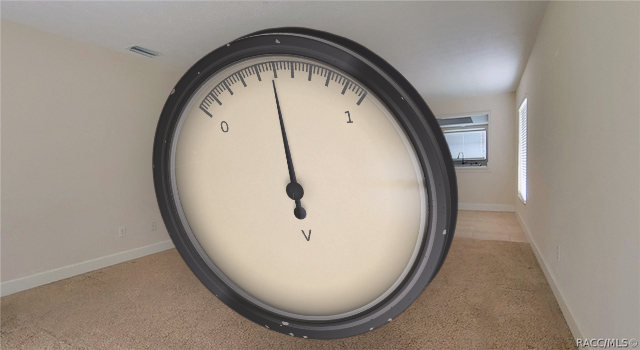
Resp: {"value": 0.5, "unit": "V"}
